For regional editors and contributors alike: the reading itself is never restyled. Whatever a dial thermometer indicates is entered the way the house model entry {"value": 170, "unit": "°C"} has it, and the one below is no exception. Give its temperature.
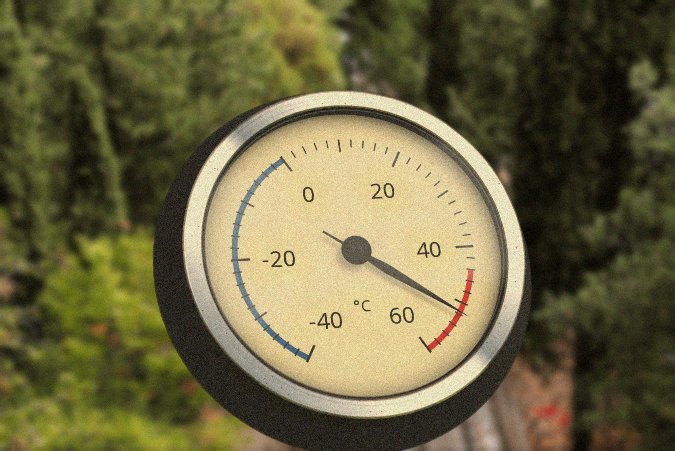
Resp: {"value": 52, "unit": "°C"}
